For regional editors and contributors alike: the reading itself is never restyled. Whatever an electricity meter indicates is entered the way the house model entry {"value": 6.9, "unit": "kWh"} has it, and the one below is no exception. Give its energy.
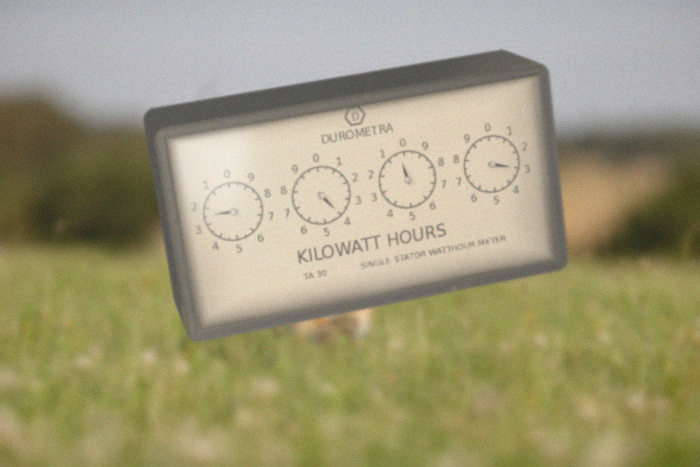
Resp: {"value": 2403, "unit": "kWh"}
